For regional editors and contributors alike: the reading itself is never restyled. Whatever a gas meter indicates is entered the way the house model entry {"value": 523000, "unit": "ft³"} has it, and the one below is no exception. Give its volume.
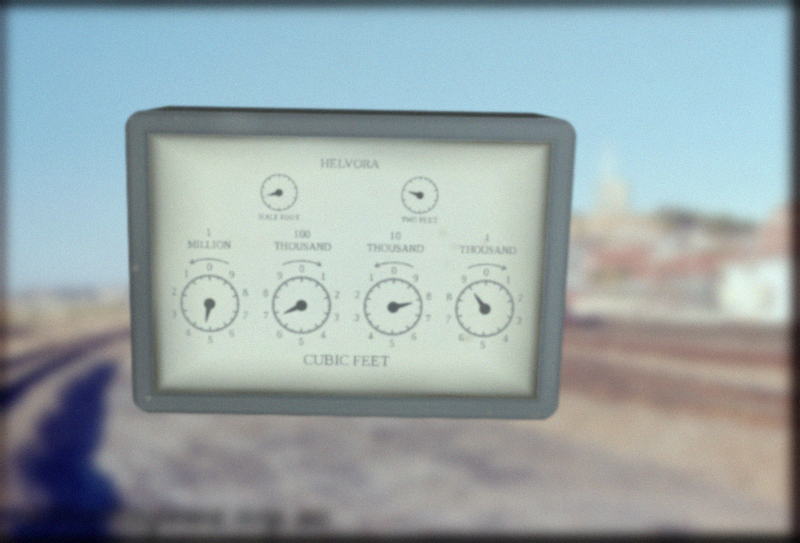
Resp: {"value": 467900, "unit": "ft³"}
